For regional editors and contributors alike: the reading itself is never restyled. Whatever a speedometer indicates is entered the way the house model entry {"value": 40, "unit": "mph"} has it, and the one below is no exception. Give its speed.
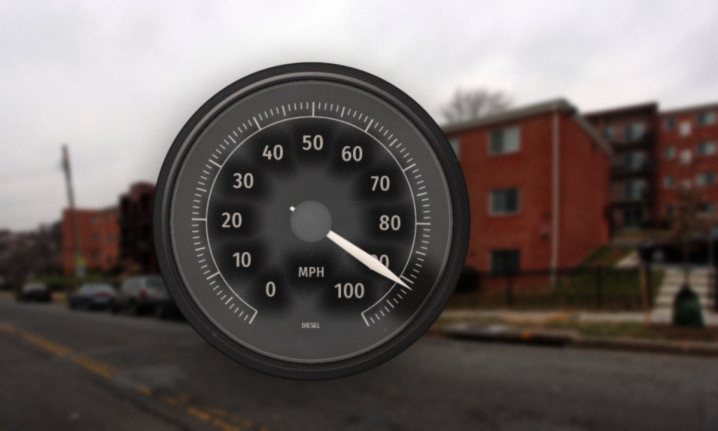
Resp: {"value": 91, "unit": "mph"}
